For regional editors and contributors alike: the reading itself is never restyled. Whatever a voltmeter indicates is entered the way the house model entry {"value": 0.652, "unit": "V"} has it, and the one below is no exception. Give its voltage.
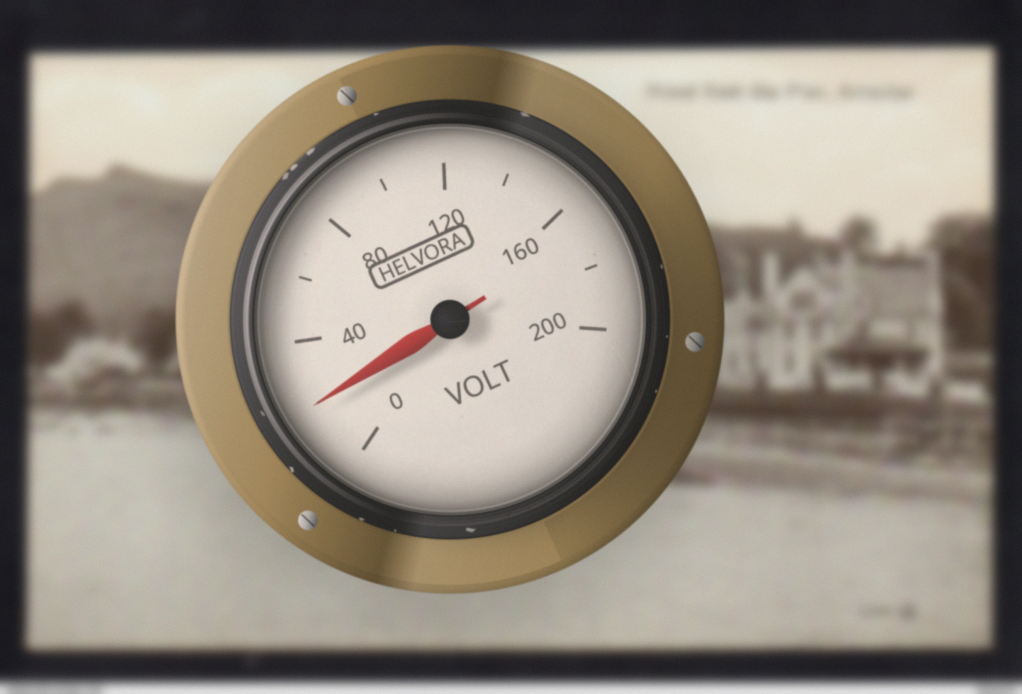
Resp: {"value": 20, "unit": "V"}
